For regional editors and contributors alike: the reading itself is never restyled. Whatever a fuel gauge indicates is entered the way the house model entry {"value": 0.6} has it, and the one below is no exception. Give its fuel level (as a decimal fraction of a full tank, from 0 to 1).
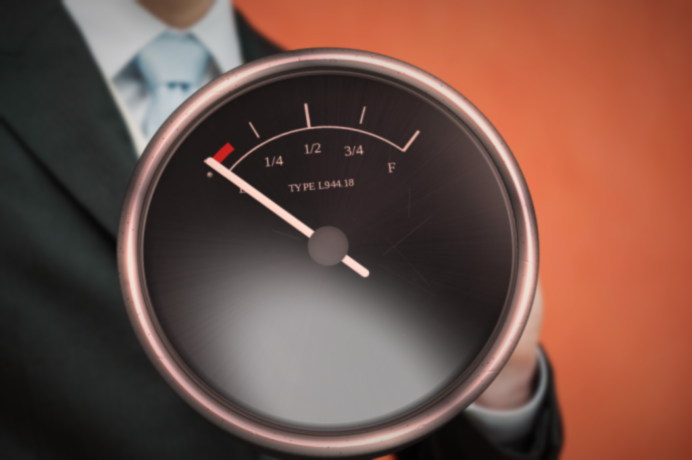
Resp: {"value": 0}
